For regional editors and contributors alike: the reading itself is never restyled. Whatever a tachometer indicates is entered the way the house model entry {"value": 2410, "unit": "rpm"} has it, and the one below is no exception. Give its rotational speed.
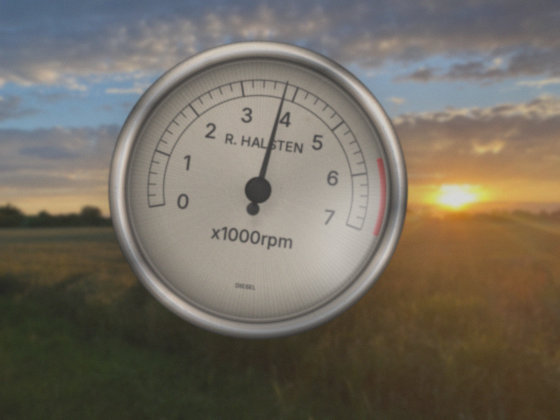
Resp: {"value": 3800, "unit": "rpm"}
